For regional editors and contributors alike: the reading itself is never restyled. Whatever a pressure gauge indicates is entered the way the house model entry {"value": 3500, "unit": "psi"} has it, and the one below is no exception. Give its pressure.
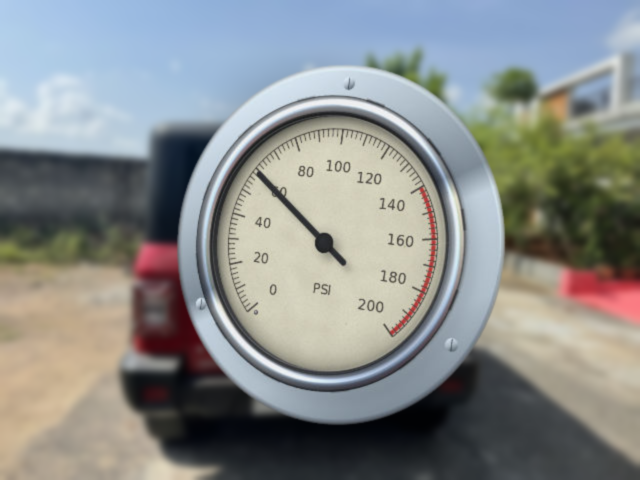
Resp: {"value": 60, "unit": "psi"}
